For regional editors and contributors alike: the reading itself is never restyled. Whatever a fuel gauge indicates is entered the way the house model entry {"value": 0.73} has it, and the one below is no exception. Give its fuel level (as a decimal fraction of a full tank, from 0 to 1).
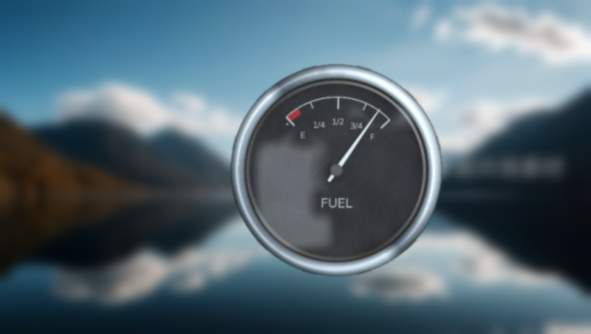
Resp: {"value": 0.875}
